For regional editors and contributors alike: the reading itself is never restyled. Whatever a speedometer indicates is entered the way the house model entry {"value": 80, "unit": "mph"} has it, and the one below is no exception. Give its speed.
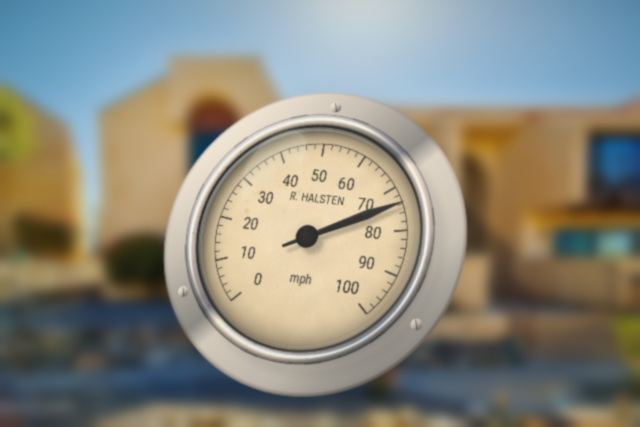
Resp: {"value": 74, "unit": "mph"}
